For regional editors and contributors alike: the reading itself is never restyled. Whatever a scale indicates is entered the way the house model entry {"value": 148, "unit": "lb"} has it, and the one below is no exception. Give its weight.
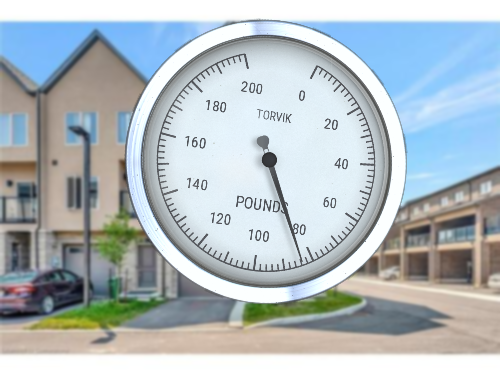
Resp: {"value": 84, "unit": "lb"}
